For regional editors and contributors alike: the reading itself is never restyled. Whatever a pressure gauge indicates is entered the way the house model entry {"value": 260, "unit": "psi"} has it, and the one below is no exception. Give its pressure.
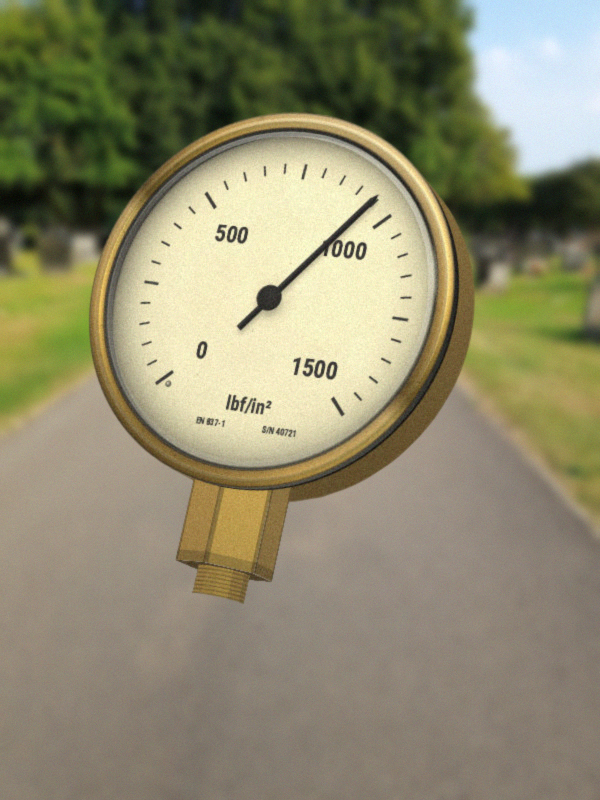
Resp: {"value": 950, "unit": "psi"}
